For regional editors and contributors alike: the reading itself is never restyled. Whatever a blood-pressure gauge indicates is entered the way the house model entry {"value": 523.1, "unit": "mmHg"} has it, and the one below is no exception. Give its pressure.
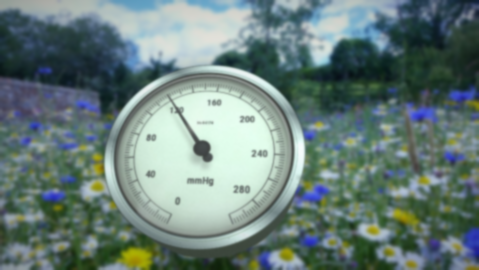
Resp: {"value": 120, "unit": "mmHg"}
